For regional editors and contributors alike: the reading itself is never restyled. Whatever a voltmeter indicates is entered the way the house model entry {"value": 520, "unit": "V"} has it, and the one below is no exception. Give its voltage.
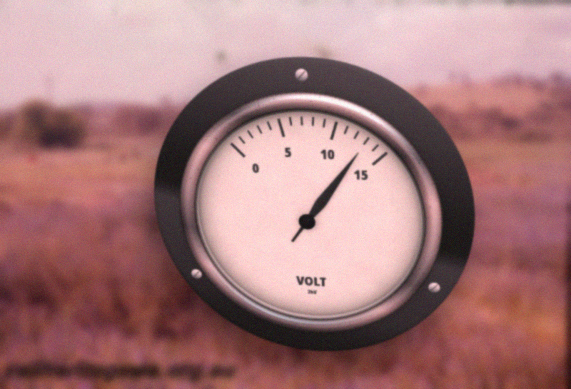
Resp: {"value": 13, "unit": "V"}
